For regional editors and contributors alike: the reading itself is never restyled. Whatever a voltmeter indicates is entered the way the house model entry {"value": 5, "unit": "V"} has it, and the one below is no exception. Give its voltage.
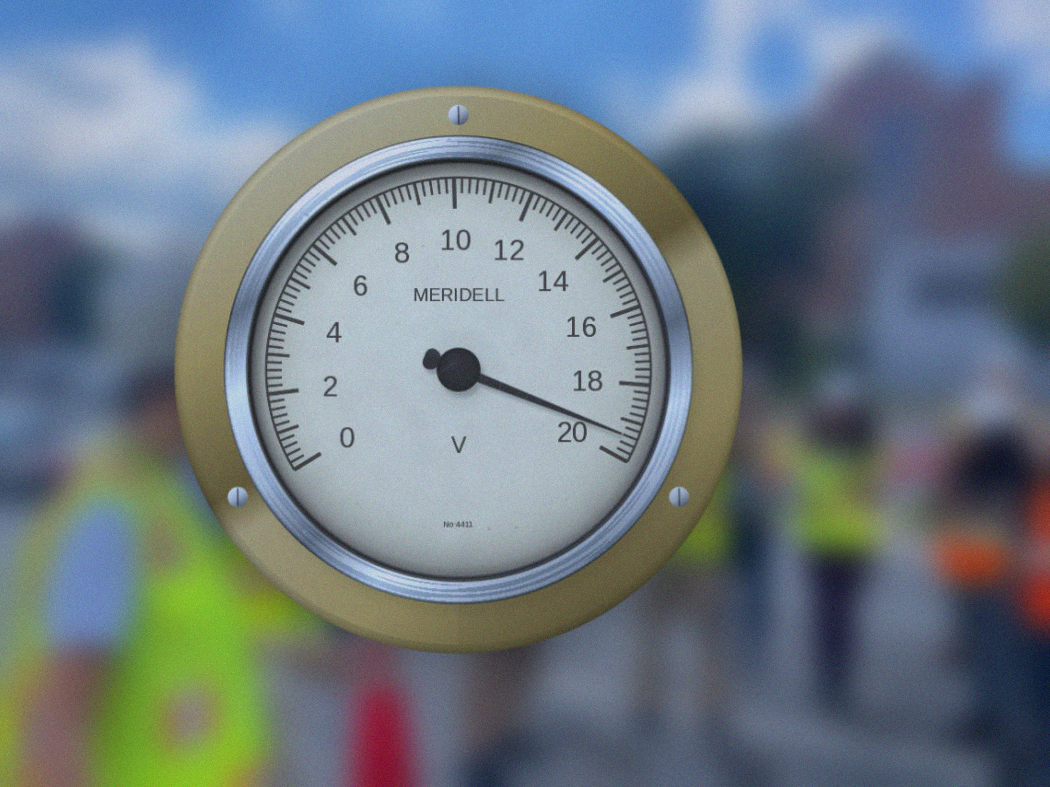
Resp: {"value": 19.4, "unit": "V"}
